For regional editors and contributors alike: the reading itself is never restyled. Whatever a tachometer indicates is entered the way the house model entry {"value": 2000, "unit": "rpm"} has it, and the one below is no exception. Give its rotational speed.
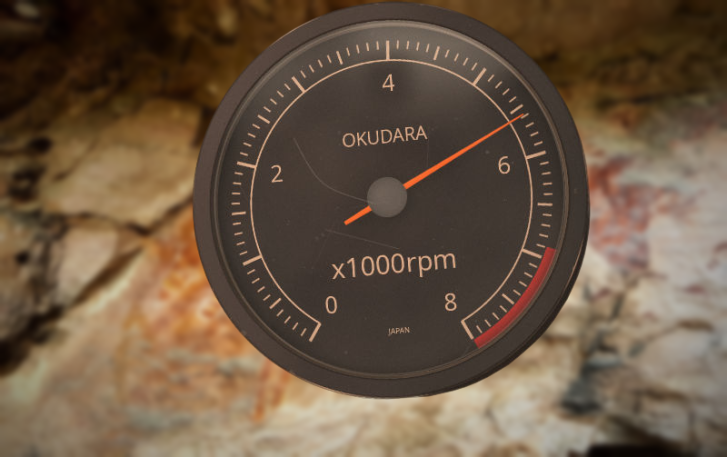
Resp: {"value": 5600, "unit": "rpm"}
